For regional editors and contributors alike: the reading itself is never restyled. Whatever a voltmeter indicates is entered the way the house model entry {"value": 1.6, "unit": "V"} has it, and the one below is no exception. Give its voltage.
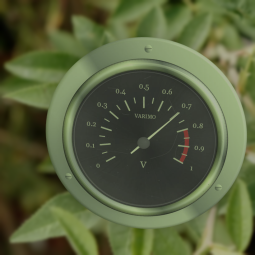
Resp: {"value": 0.7, "unit": "V"}
